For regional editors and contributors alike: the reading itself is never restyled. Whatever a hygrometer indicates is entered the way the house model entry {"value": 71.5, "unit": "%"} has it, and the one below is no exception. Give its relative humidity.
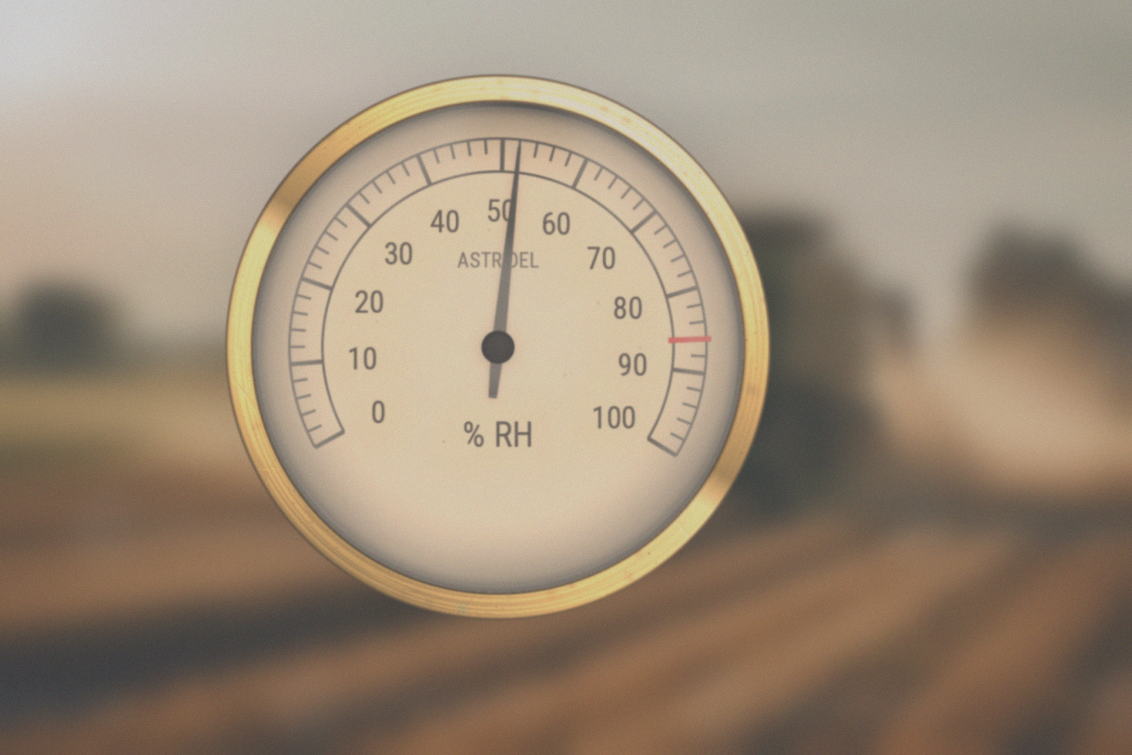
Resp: {"value": 52, "unit": "%"}
